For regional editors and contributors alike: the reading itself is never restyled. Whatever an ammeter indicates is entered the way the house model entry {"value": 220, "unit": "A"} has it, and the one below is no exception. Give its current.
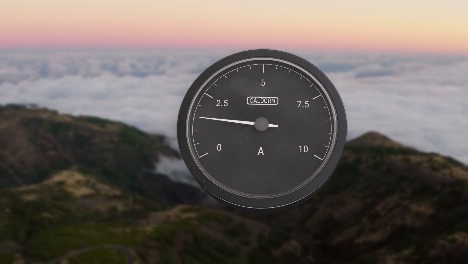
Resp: {"value": 1.5, "unit": "A"}
